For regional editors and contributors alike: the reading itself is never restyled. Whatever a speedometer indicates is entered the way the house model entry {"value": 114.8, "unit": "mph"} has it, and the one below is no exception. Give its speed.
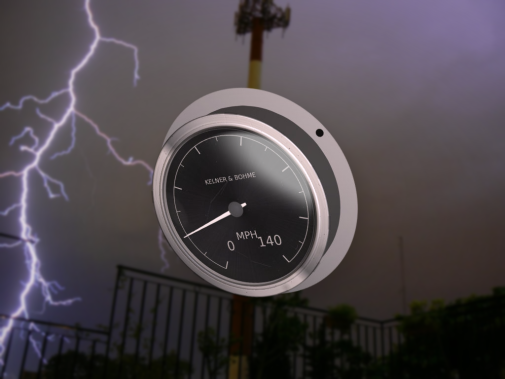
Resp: {"value": 20, "unit": "mph"}
